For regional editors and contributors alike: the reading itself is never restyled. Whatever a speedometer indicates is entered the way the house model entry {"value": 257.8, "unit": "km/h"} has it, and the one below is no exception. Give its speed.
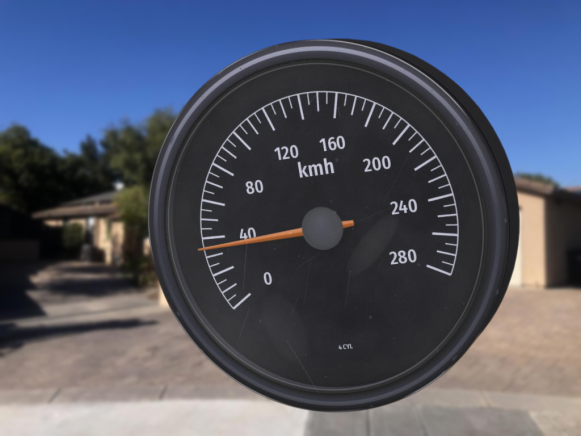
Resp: {"value": 35, "unit": "km/h"}
